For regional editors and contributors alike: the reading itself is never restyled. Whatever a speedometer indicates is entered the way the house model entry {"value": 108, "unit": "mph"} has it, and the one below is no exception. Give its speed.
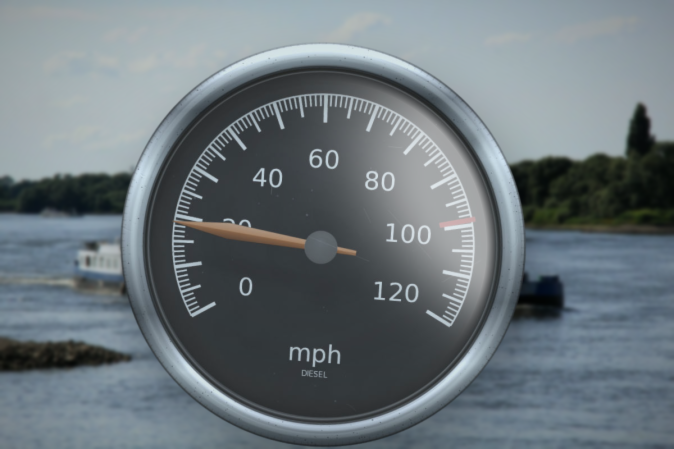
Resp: {"value": 19, "unit": "mph"}
